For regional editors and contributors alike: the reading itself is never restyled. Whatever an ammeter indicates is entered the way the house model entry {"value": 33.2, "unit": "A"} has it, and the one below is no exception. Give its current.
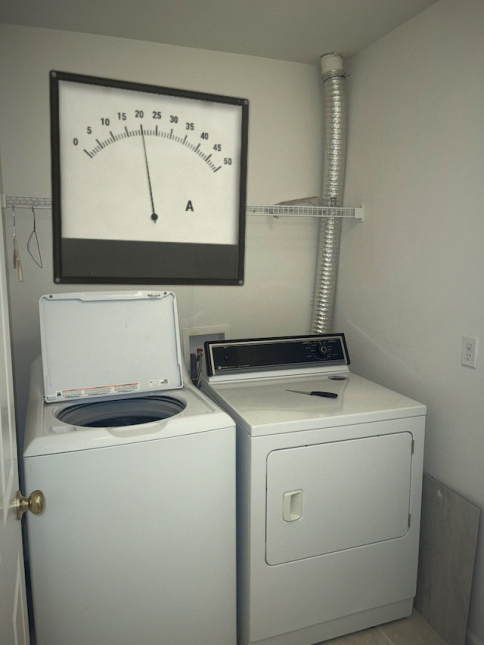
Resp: {"value": 20, "unit": "A"}
